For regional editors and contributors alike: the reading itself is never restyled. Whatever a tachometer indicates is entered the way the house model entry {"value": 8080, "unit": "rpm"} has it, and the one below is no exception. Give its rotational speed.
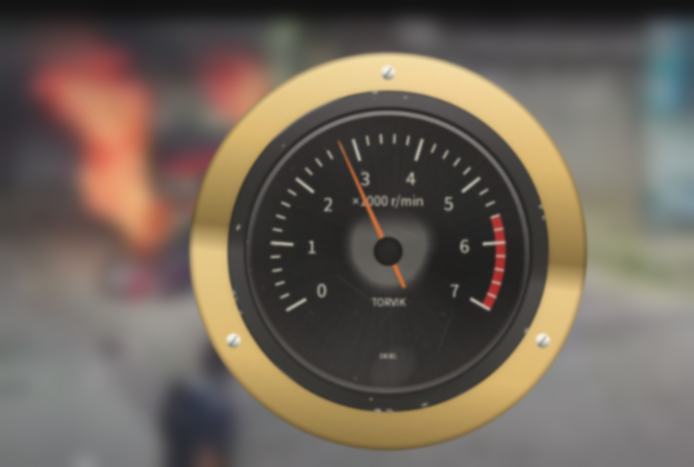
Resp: {"value": 2800, "unit": "rpm"}
